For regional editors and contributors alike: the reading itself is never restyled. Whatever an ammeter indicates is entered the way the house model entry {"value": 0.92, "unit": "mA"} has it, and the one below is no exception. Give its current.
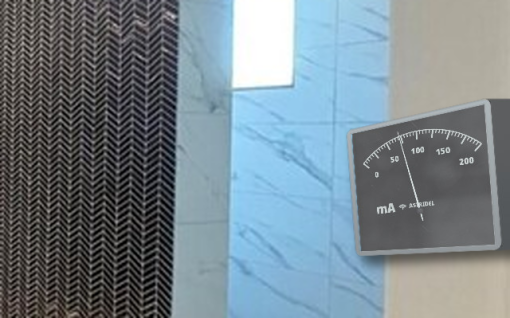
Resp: {"value": 75, "unit": "mA"}
